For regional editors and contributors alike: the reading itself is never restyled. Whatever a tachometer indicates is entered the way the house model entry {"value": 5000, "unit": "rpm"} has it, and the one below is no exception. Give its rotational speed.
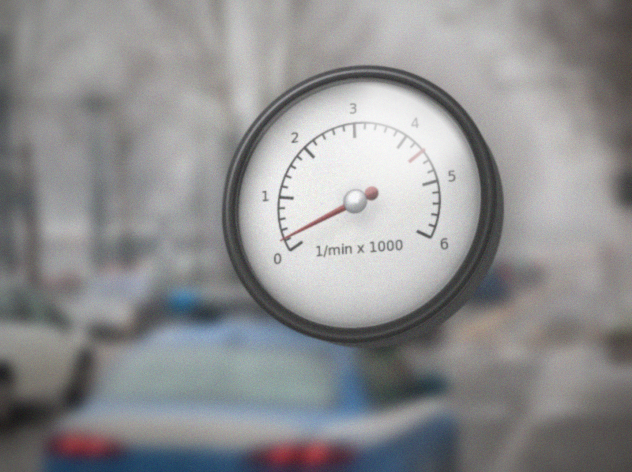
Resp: {"value": 200, "unit": "rpm"}
